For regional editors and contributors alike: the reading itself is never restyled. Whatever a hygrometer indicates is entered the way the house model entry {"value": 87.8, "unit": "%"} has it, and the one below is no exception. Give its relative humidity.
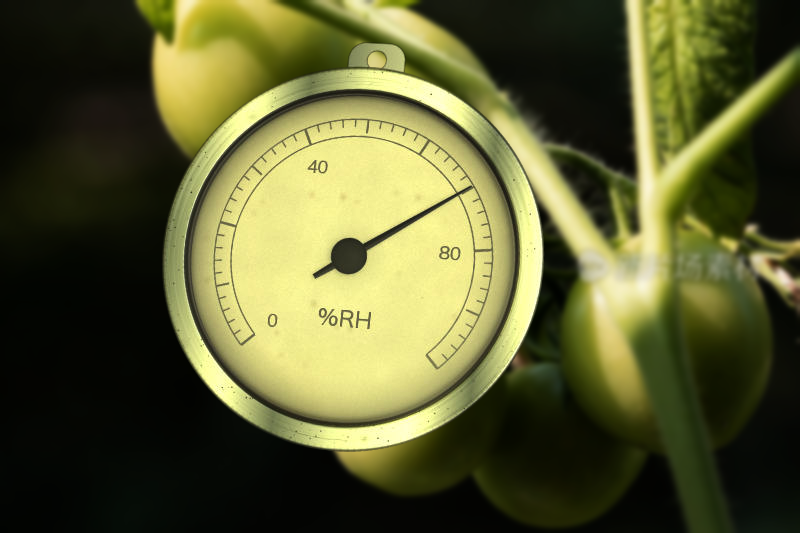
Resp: {"value": 70, "unit": "%"}
